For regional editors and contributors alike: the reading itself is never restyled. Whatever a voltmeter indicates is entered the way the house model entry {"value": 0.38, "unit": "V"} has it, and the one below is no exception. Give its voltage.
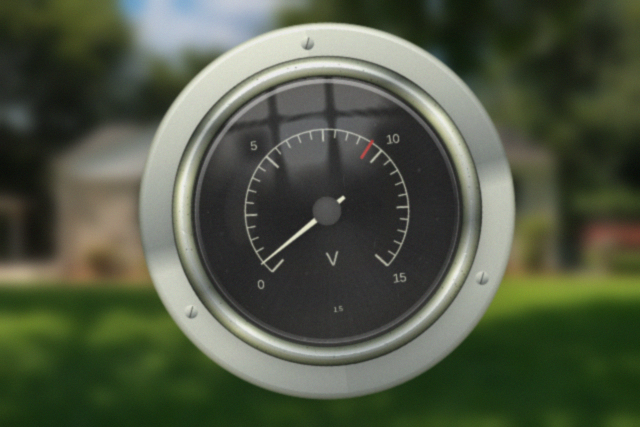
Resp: {"value": 0.5, "unit": "V"}
